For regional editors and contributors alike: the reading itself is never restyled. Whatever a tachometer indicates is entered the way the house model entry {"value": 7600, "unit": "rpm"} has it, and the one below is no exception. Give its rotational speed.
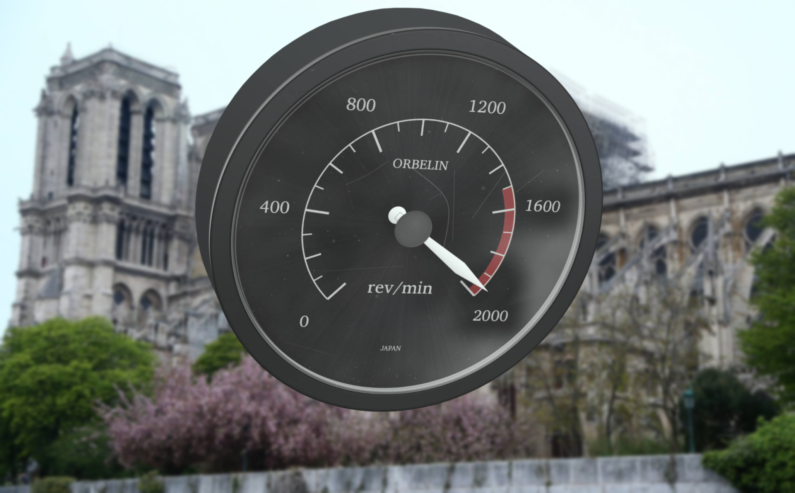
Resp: {"value": 1950, "unit": "rpm"}
